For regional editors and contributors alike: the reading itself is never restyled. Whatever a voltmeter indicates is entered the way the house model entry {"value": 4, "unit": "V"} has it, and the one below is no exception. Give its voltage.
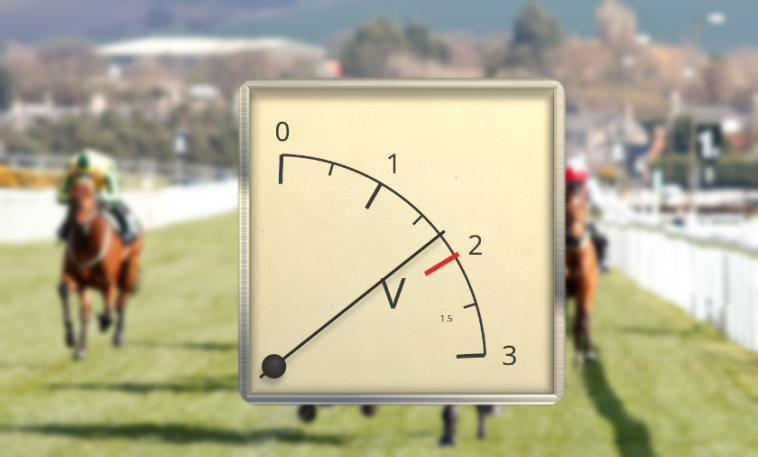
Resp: {"value": 1.75, "unit": "V"}
